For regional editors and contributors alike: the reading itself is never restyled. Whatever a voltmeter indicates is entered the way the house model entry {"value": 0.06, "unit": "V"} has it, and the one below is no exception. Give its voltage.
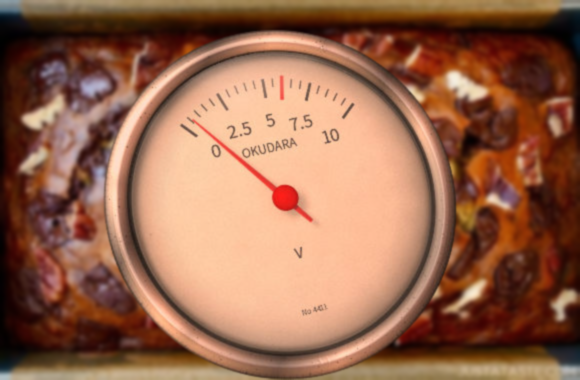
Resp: {"value": 0.5, "unit": "V"}
